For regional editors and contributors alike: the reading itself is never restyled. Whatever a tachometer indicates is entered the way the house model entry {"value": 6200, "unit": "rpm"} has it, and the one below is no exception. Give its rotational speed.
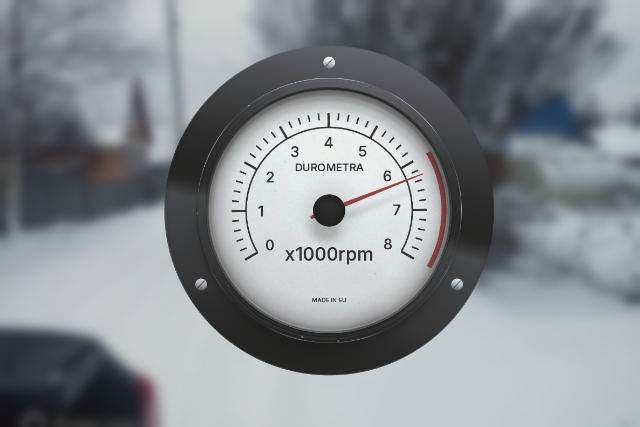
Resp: {"value": 6300, "unit": "rpm"}
